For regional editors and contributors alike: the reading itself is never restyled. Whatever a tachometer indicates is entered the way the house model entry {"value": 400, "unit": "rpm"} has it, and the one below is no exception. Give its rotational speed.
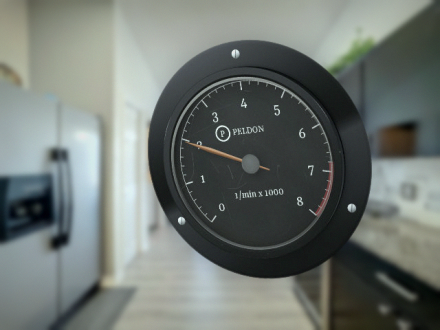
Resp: {"value": 2000, "unit": "rpm"}
